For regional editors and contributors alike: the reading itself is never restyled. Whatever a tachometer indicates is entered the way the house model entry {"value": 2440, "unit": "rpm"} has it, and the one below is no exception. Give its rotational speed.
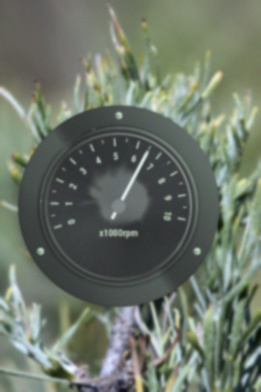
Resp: {"value": 6500, "unit": "rpm"}
